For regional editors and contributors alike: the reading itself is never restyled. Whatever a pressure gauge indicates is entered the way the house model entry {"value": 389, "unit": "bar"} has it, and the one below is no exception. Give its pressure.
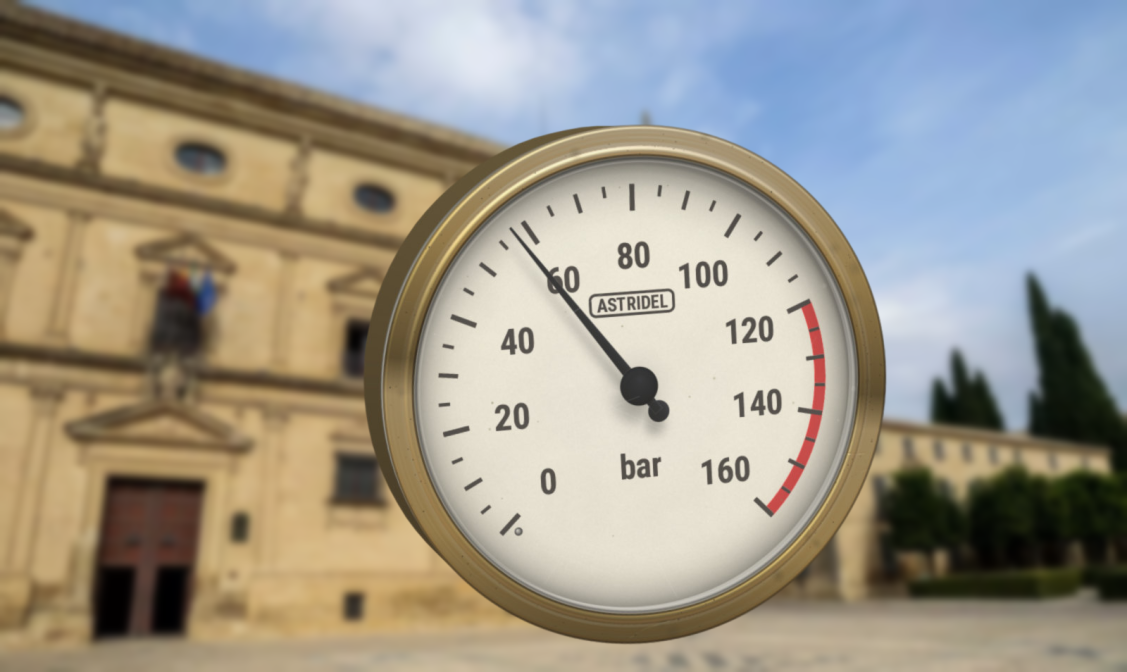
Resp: {"value": 57.5, "unit": "bar"}
